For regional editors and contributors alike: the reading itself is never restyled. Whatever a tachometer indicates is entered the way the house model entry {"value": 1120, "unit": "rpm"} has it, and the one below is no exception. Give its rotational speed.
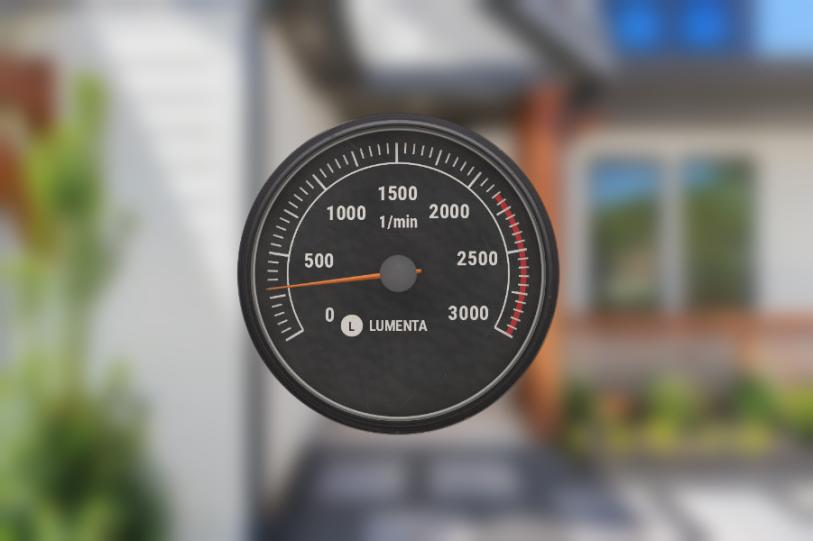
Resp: {"value": 300, "unit": "rpm"}
